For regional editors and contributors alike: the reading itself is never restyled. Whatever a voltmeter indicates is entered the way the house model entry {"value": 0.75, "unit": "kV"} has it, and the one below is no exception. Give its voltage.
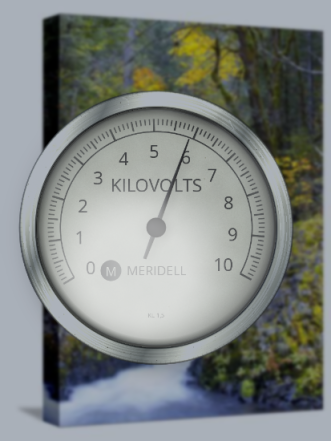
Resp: {"value": 5.9, "unit": "kV"}
